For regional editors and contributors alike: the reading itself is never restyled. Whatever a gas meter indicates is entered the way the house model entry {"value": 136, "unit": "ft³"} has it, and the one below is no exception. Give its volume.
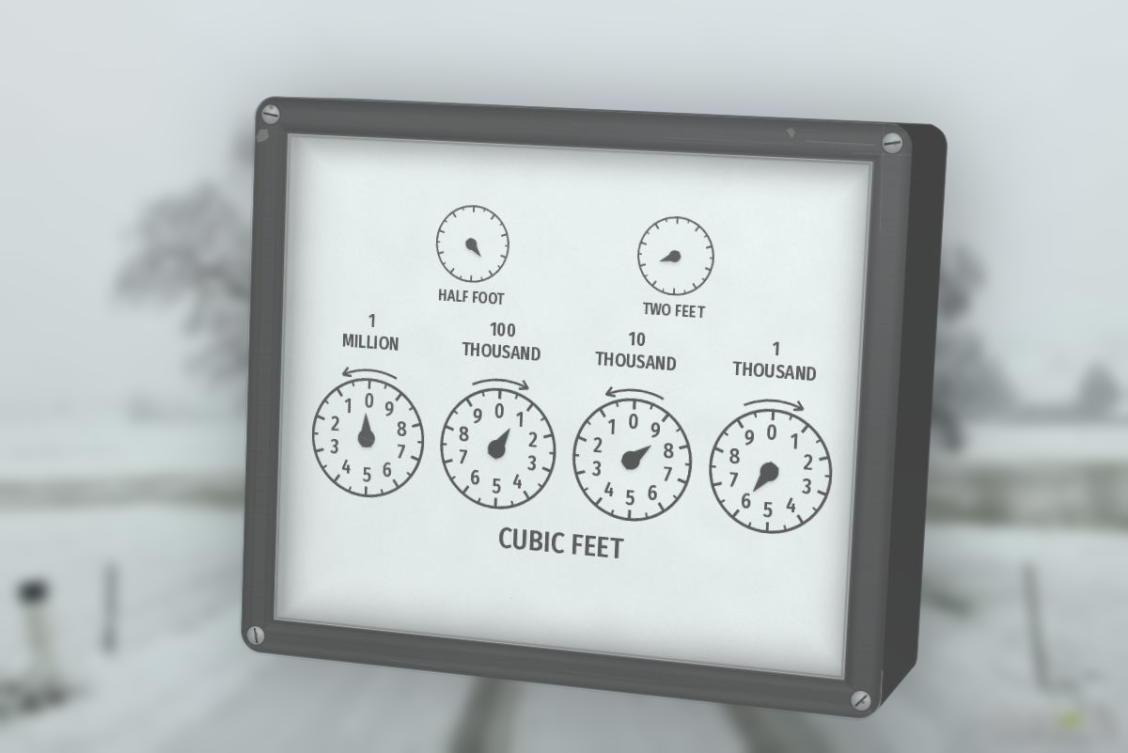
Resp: {"value": 8600, "unit": "ft³"}
